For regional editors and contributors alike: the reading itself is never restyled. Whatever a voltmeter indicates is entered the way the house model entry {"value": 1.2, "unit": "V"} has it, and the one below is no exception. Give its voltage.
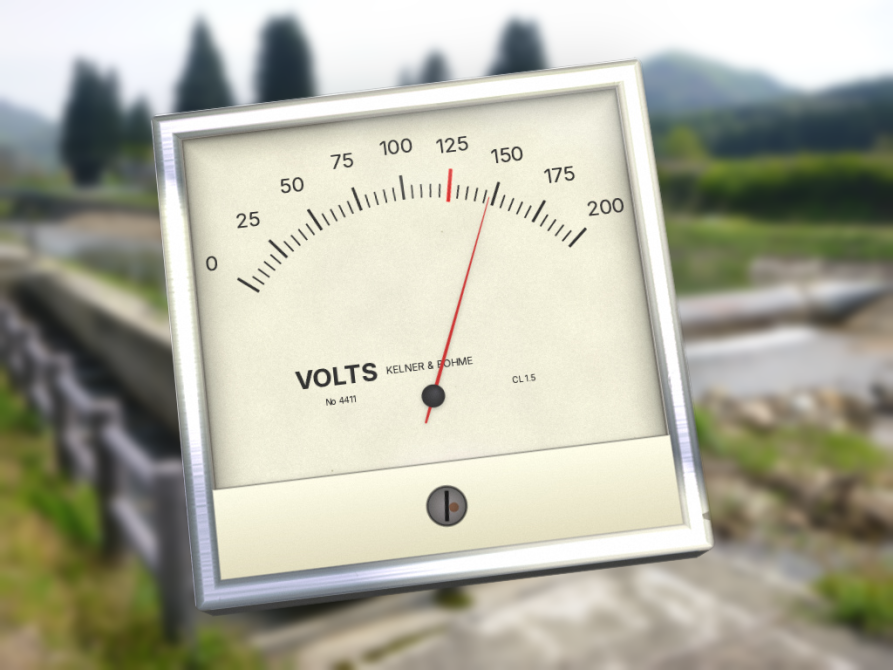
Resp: {"value": 147.5, "unit": "V"}
